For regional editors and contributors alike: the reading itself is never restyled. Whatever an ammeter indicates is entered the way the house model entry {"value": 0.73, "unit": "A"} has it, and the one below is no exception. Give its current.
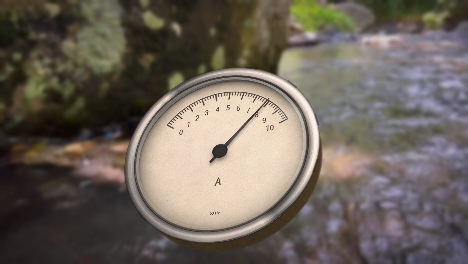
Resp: {"value": 8, "unit": "A"}
